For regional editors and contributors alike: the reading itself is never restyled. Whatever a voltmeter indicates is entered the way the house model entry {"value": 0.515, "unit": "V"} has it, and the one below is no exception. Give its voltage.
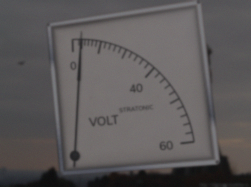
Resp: {"value": 10, "unit": "V"}
